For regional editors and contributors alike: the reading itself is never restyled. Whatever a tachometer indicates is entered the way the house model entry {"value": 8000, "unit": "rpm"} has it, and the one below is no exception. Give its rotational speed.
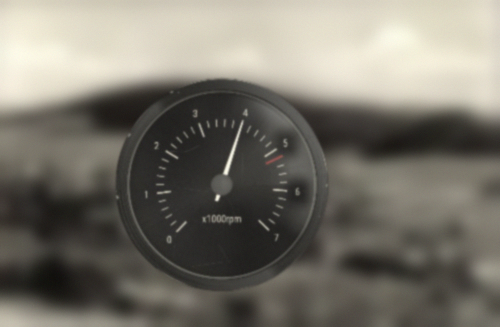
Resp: {"value": 4000, "unit": "rpm"}
